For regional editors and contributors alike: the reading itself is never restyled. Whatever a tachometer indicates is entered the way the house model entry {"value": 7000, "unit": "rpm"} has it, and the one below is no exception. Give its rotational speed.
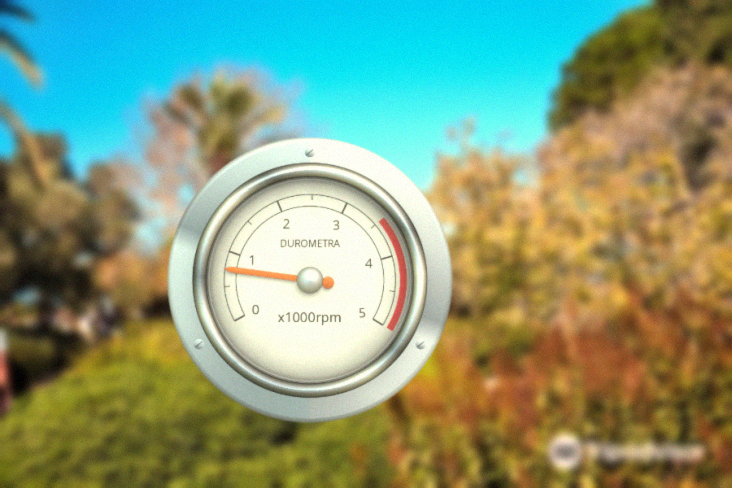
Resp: {"value": 750, "unit": "rpm"}
